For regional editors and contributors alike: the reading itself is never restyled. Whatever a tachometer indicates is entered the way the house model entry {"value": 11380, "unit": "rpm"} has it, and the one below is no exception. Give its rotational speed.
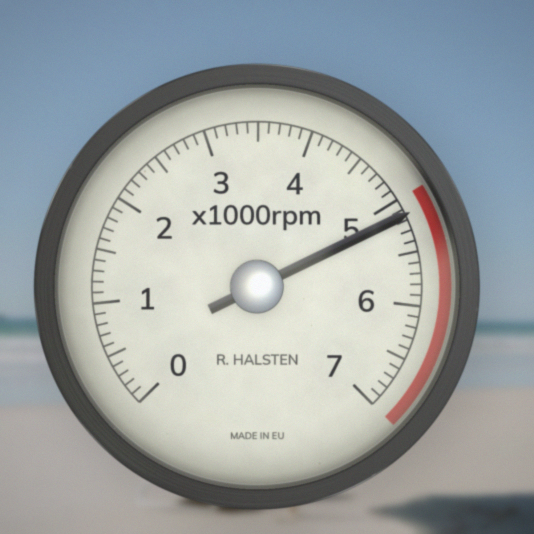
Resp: {"value": 5150, "unit": "rpm"}
